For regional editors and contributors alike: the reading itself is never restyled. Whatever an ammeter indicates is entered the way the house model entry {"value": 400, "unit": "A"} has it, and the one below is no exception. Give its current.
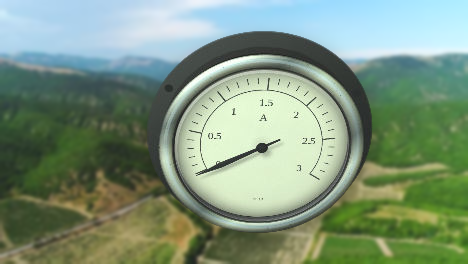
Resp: {"value": 0, "unit": "A"}
